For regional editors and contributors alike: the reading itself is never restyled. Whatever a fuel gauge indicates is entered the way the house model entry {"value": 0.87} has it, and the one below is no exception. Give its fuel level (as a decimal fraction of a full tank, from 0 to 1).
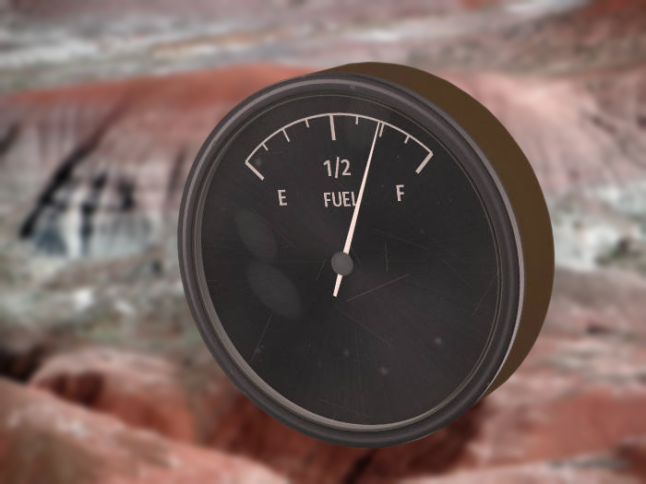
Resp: {"value": 0.75}
